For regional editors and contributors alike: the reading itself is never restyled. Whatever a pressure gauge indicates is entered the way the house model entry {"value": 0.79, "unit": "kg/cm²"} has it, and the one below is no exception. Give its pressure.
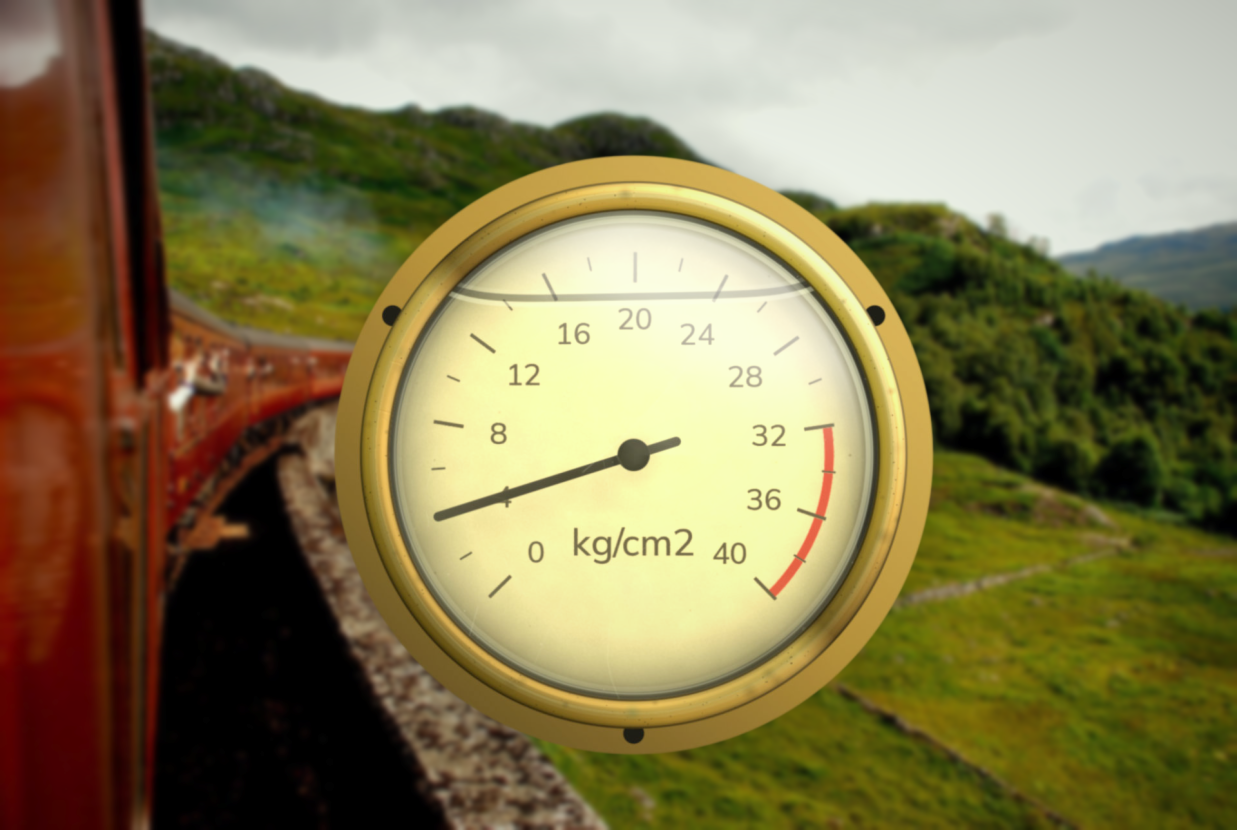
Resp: {"value": 4, "unit": "kg/cm²"}
